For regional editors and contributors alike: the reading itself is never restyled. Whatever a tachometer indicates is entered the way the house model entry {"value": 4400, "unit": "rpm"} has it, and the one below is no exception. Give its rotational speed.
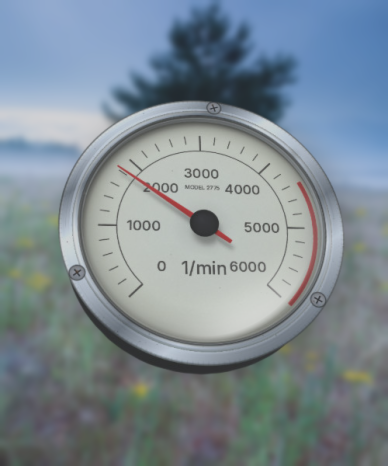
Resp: {"value": 1800, "unit": "rpm"}
